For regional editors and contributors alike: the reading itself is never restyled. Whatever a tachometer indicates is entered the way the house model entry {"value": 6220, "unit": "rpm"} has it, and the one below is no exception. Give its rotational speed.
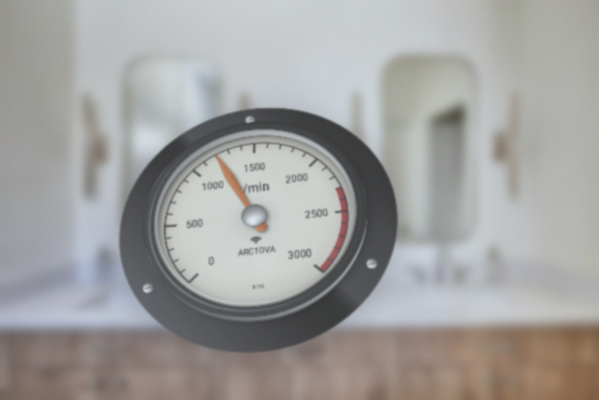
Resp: {"value": 1200, "unit": "rpm"}
